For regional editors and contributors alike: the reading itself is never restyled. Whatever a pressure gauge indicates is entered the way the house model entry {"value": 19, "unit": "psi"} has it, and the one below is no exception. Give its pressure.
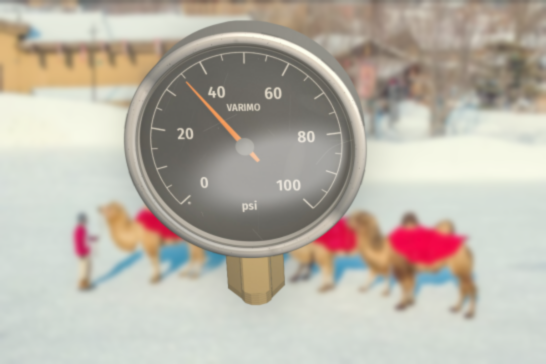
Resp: {"value": 35, "unit": "psi"}
